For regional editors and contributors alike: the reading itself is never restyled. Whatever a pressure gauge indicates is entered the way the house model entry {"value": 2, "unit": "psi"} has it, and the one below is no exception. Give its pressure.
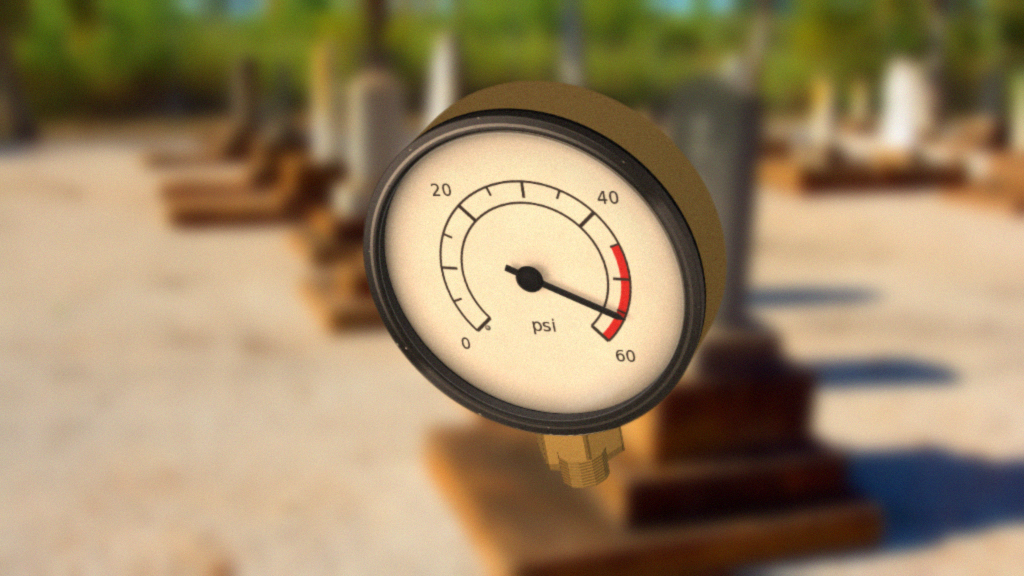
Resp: {"value": 55, "unit": "psi"}
